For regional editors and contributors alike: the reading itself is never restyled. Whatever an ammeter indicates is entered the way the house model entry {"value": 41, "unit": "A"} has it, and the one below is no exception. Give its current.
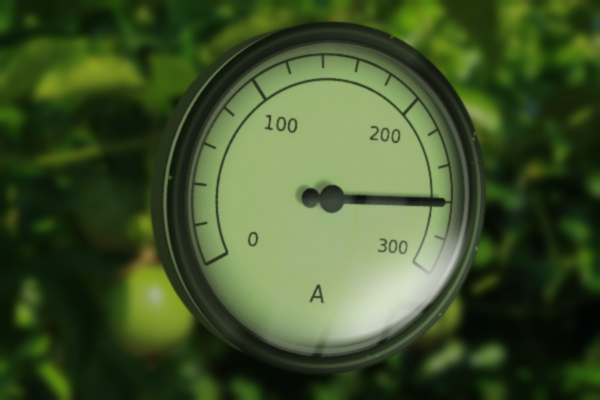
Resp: {"value": 260, "unit": "A"}
